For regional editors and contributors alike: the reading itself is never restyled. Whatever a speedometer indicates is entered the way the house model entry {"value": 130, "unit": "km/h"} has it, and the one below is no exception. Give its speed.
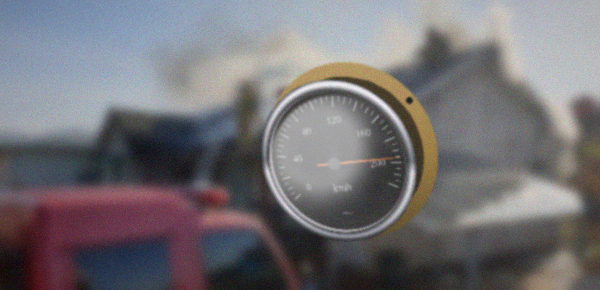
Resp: {"value": 195, "unit": "km/h"}
